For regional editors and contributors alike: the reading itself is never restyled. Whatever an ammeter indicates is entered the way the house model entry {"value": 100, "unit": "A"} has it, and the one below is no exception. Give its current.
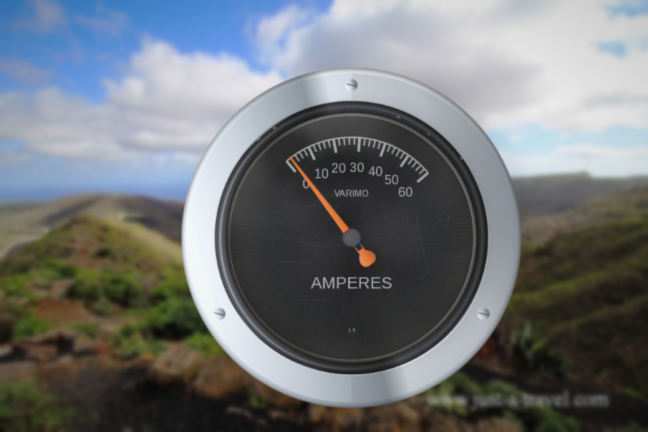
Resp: {"value": 2, "unit": "A"}
